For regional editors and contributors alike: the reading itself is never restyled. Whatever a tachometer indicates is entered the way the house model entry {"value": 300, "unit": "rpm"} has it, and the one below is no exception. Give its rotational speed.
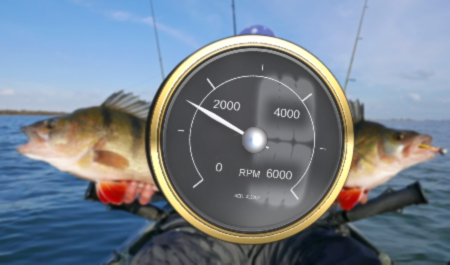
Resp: {"value": 1500, "unit": "rpm"}
